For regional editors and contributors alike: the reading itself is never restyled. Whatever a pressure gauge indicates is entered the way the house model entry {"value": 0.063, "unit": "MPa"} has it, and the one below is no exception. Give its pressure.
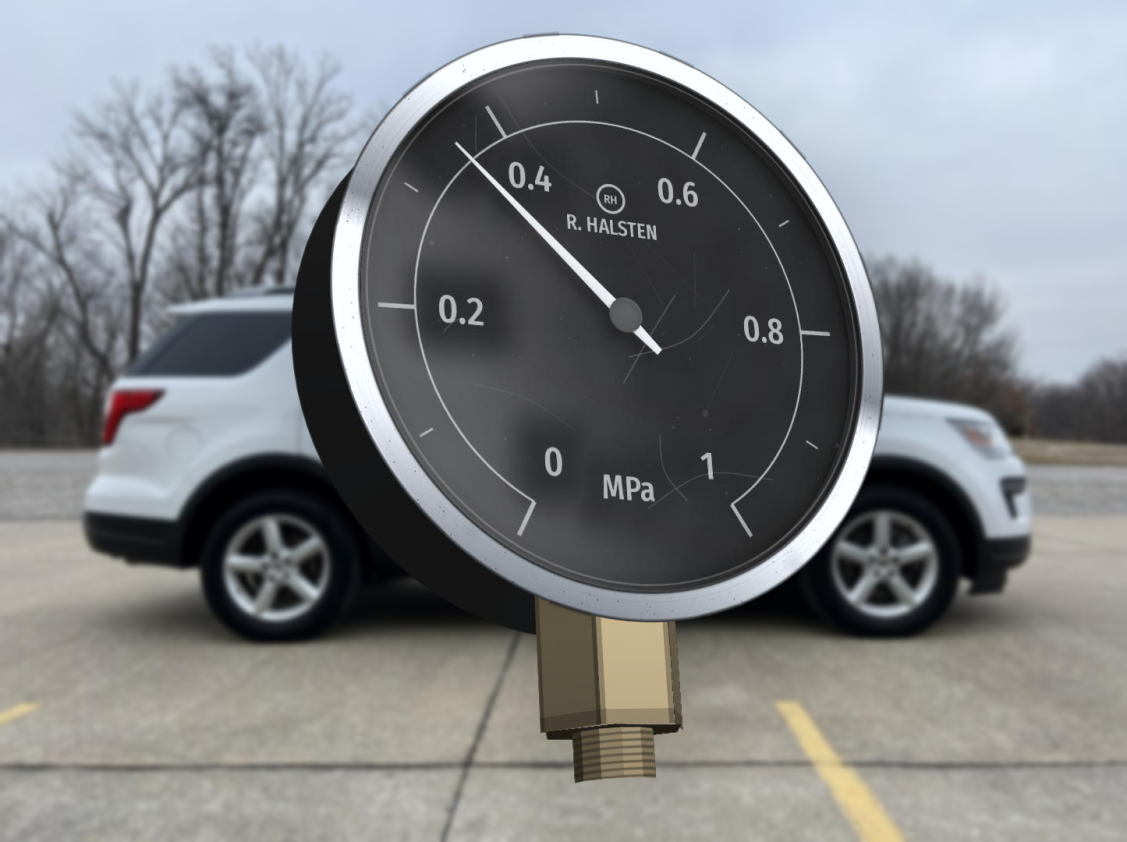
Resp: {"value": 0.35, "unit": "MPa"}
